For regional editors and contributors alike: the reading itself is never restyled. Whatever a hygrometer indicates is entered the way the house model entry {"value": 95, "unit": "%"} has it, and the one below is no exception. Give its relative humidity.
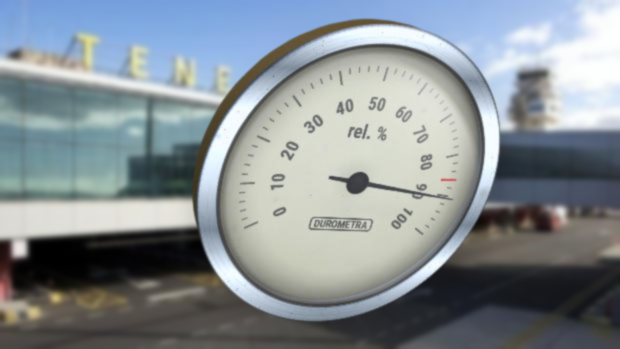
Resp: {"value": 90, "unit": "%"}
